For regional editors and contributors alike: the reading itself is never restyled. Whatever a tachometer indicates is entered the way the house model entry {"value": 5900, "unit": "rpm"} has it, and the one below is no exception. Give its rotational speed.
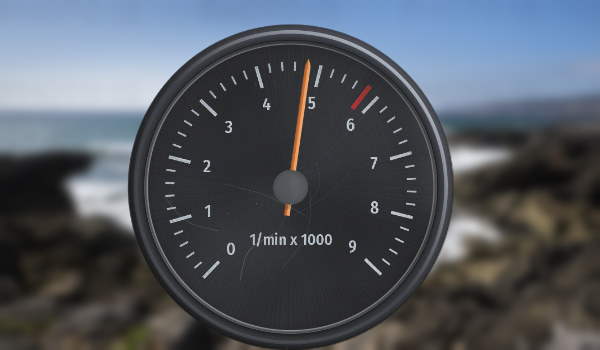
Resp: {"value": 4800, "unit": "rpm"}
